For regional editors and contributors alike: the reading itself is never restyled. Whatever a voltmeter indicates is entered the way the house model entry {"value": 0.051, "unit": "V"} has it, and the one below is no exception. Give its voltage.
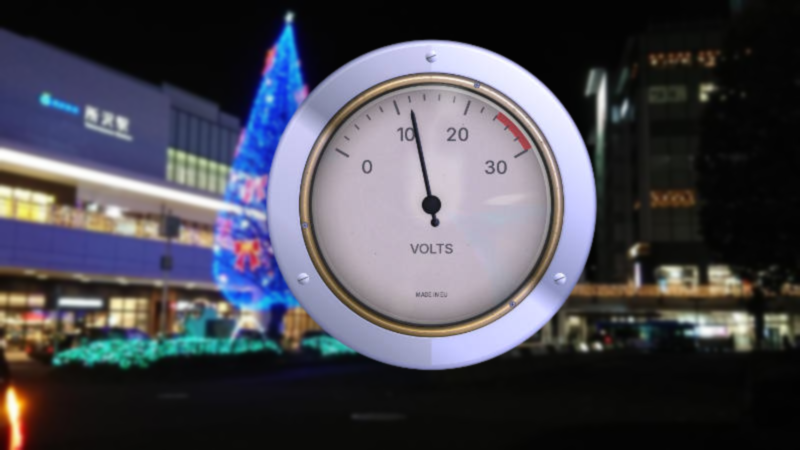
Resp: {"value": 12, "unit": "V"}
